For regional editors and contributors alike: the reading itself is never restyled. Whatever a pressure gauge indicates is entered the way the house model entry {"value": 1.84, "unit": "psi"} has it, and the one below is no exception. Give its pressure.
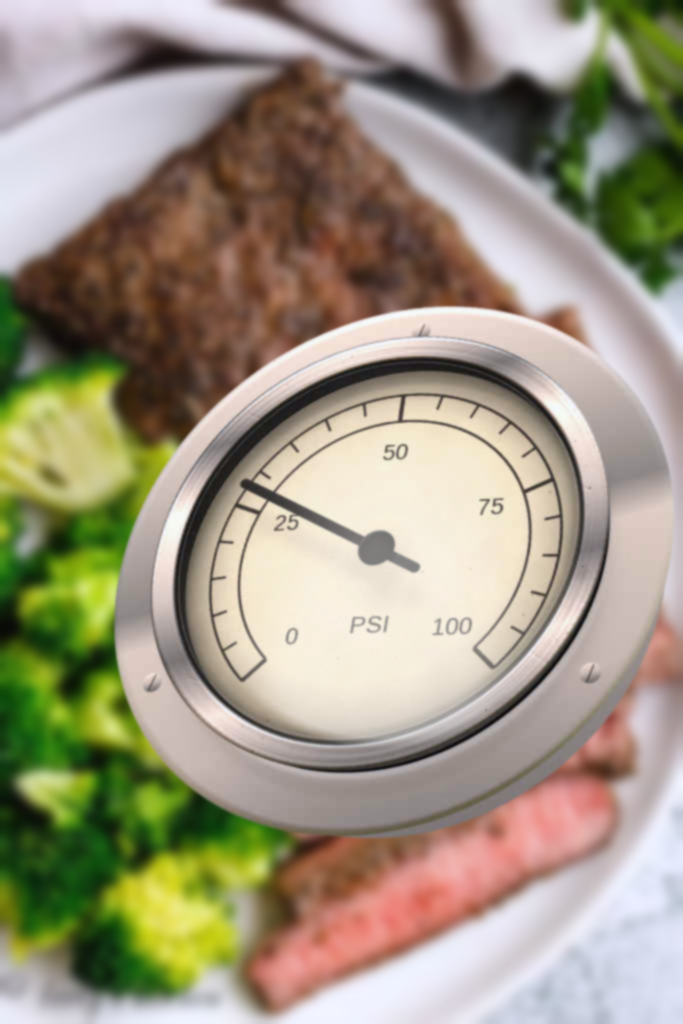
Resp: {"value": 27.5, "unit": "psi"}
